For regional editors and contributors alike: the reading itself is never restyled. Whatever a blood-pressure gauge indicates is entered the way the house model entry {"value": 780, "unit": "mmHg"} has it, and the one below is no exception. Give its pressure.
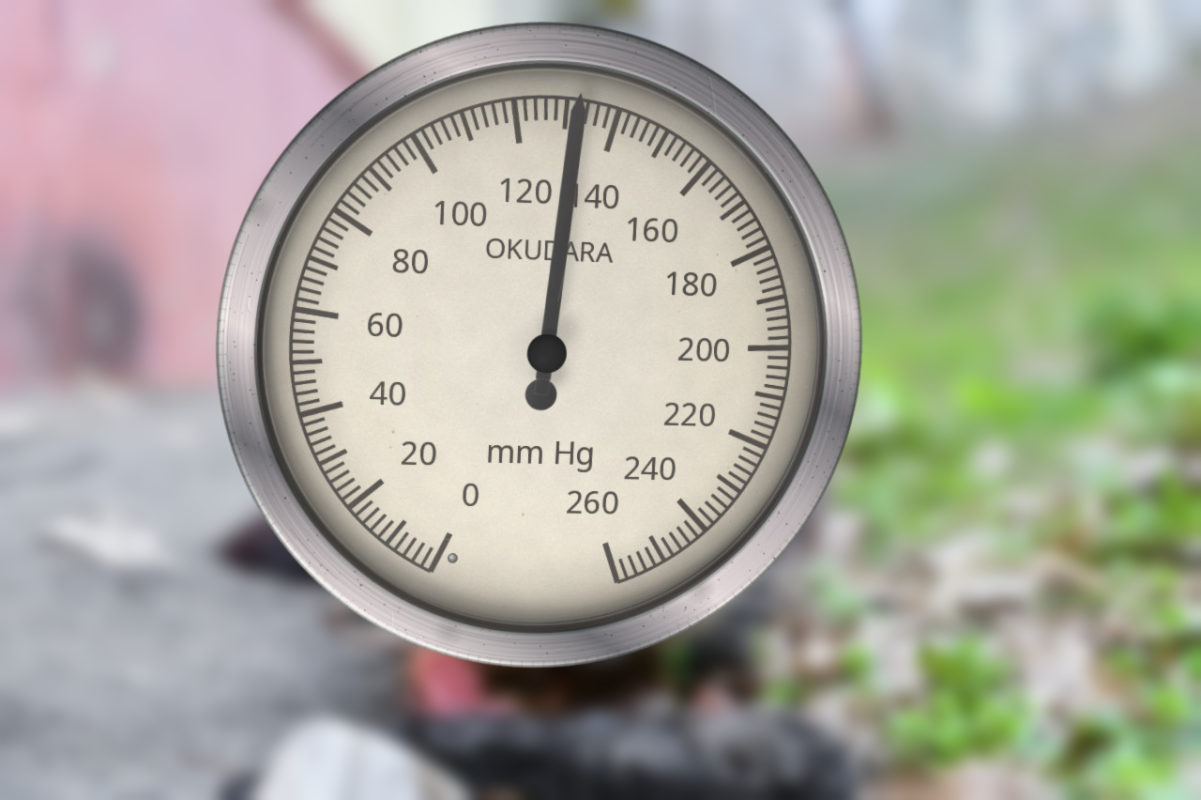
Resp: {"value": 132, "unit": "mmHg"}
